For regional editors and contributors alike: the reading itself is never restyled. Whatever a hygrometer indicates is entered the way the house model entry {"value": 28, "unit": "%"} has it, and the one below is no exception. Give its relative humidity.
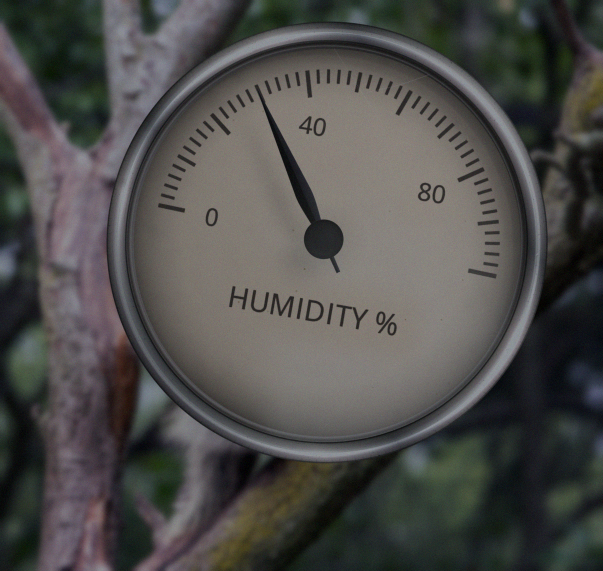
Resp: {"value": 30, "unit": "%"}
